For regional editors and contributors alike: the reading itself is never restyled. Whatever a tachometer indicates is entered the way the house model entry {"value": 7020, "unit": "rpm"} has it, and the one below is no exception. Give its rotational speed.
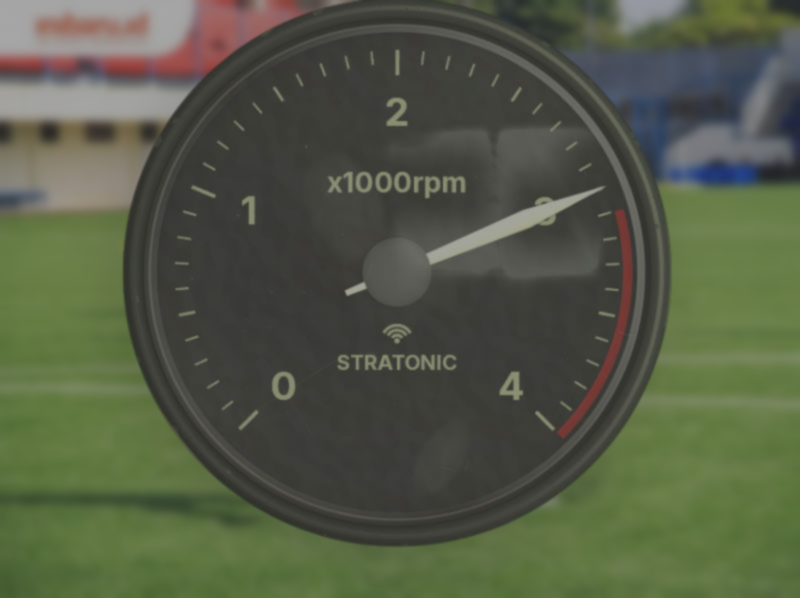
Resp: {"value": 3000, "unit": "rpm"}
